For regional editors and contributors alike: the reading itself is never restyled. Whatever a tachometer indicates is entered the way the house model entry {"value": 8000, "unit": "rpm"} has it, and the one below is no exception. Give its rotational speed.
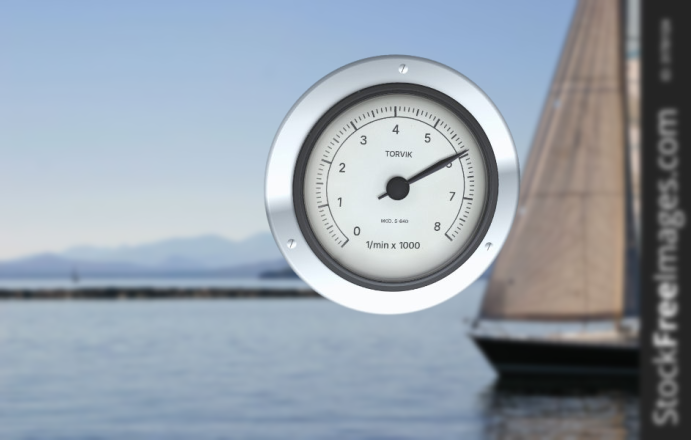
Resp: {"value": 5900, "unit": "rpm"}
